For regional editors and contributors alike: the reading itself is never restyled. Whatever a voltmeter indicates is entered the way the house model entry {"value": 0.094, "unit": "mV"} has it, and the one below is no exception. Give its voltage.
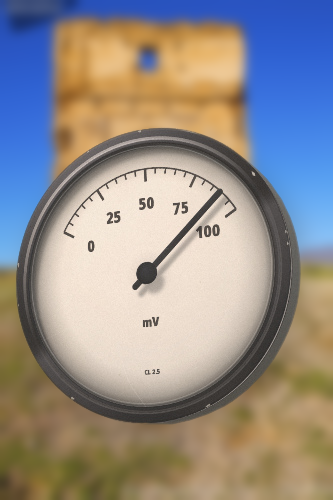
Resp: {"value": 90, "unit": "mV"}
